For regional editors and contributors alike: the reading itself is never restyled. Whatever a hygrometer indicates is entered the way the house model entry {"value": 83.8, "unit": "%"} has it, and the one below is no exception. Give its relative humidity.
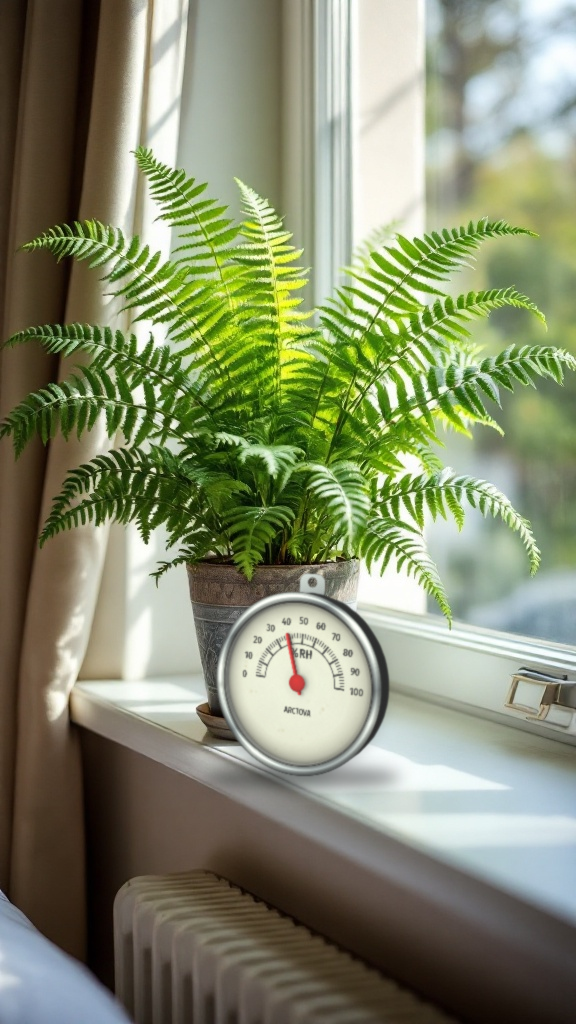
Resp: {"value": 40, "unit": "%"}
